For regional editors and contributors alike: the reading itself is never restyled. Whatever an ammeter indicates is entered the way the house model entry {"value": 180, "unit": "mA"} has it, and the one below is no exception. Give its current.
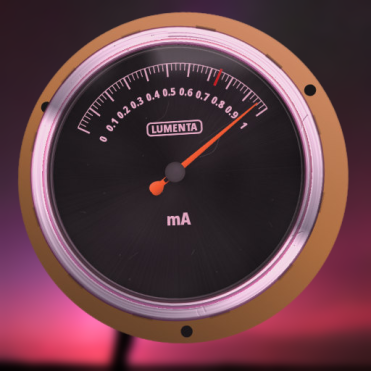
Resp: {"value": 0.96, "unit": "mA"}
